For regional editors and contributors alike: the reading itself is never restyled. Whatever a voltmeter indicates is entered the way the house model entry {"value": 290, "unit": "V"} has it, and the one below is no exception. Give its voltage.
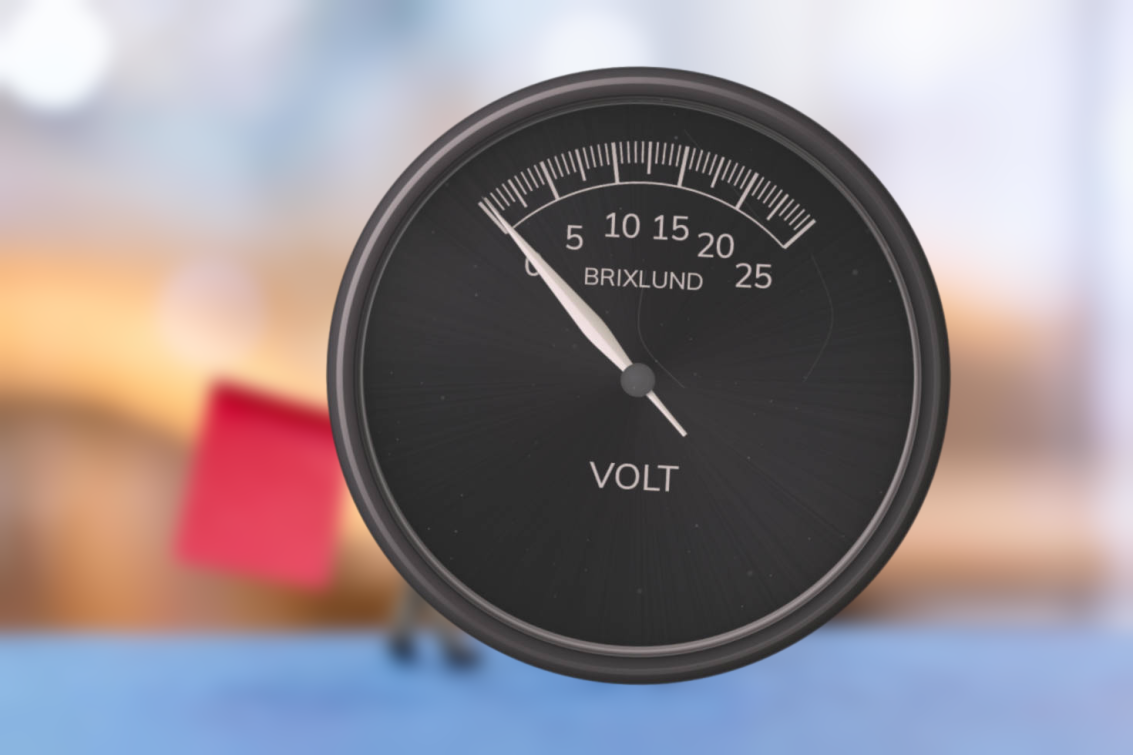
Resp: {"value": 0.5, "unit": "V"}
